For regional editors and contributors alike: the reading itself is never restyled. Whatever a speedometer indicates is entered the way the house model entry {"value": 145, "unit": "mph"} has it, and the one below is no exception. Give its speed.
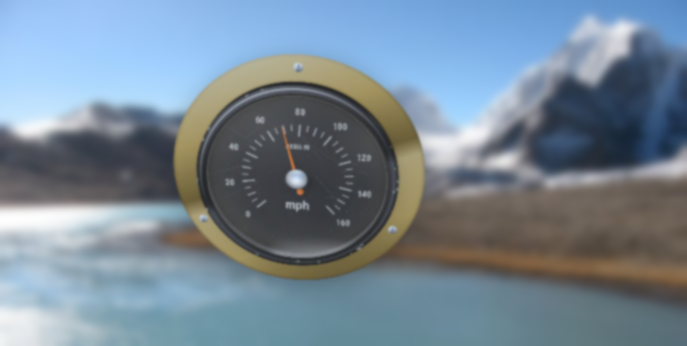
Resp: {"value": 70, "unit": "mph"}
